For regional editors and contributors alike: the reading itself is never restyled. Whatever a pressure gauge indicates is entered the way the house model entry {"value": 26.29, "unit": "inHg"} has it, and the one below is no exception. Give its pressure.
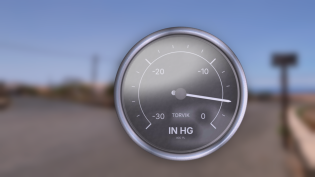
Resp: {"value": -4, "unit": "inHg"}
